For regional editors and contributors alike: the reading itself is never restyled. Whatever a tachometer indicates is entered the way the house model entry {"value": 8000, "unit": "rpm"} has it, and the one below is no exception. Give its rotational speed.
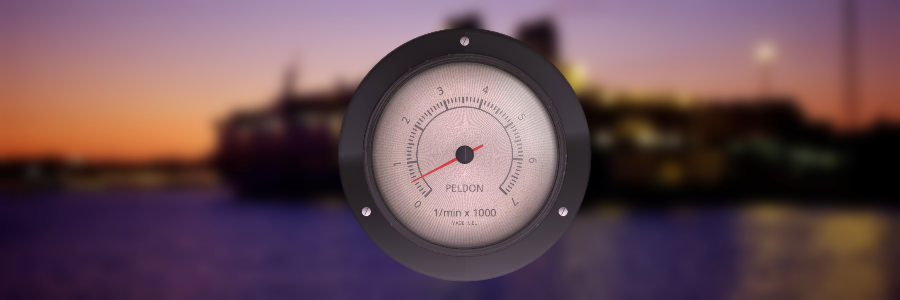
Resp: {"value": 500, "unit": "rpm"}
